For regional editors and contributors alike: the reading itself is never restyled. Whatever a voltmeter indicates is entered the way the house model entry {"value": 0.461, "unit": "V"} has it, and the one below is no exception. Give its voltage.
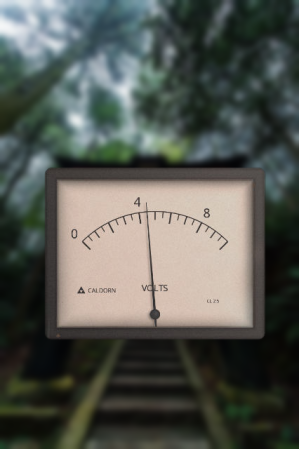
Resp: {"value": 4.5, "unit": "V"}
